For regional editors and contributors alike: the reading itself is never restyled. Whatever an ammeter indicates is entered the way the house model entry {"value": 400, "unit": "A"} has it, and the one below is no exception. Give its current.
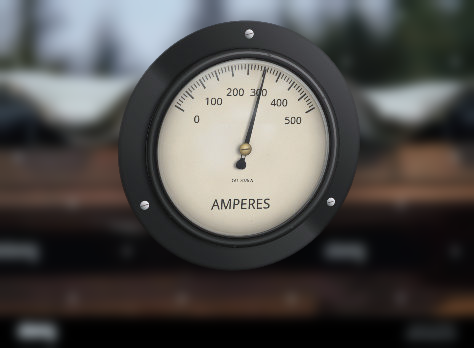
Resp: {"value": 300, "unit": "A"}
